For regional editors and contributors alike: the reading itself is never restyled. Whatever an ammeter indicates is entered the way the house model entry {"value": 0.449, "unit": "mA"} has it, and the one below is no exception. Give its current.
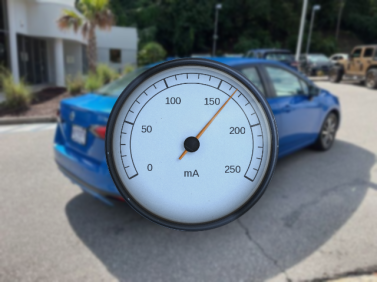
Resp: {"value": 165, "unit": "mA"}
